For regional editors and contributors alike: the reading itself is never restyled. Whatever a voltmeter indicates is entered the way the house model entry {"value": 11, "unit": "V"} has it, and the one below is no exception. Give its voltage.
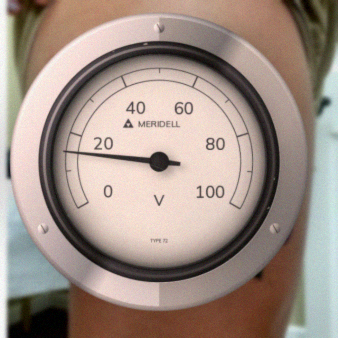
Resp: {"value": 15, "unit": "V"}
